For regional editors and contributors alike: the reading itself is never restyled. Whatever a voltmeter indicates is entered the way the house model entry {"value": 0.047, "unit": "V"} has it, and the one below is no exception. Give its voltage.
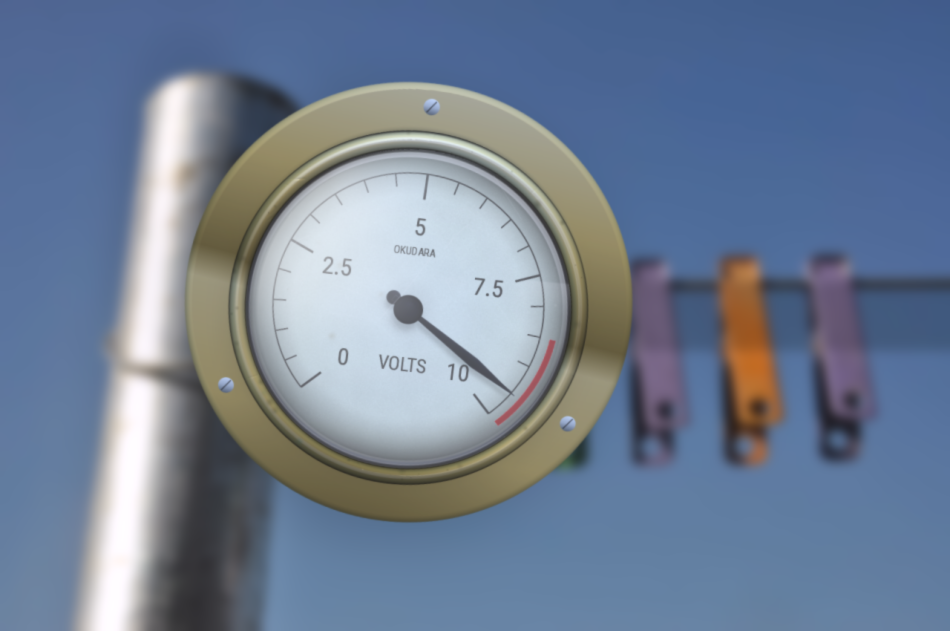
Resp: {"value": 9.5, "unit": "V"}
